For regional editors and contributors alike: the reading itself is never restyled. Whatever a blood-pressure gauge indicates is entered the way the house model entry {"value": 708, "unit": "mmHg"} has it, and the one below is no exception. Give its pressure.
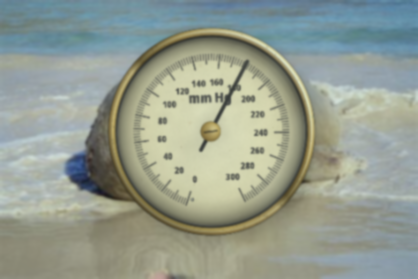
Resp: {"value": 180, "unit": "mmHg"}
